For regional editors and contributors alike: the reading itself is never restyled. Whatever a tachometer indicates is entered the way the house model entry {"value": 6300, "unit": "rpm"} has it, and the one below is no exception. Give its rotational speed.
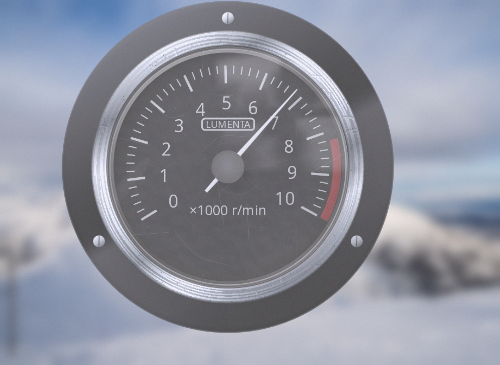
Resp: {"value": 6800, "unit": "rpm"}
